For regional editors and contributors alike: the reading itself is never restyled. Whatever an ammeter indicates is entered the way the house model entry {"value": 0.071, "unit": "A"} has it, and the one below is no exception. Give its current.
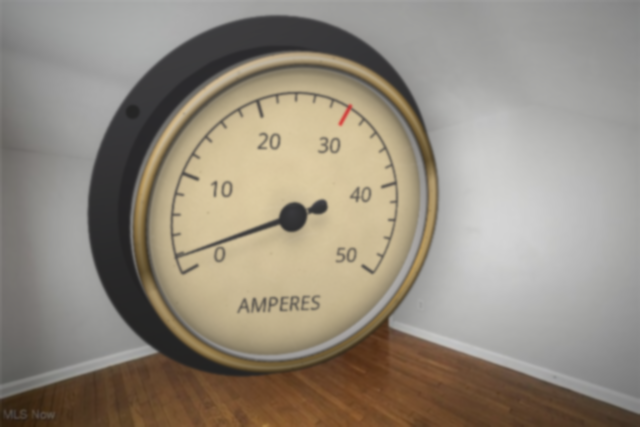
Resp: {"value": 2, "unit": "A"}
